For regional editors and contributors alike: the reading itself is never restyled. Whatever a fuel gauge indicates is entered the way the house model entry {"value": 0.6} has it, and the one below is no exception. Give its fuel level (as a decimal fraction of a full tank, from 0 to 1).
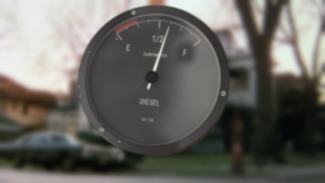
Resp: {"value": 0.625}
